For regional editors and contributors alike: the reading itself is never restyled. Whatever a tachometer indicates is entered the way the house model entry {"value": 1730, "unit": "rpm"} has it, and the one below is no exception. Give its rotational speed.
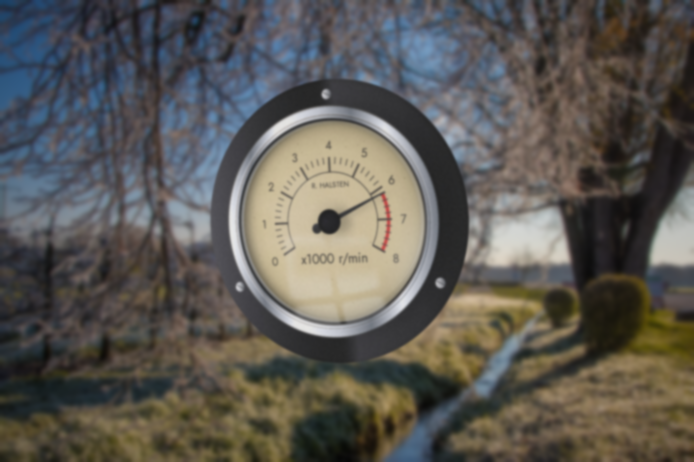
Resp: {"value": 6200, "unit": "rpm"}
